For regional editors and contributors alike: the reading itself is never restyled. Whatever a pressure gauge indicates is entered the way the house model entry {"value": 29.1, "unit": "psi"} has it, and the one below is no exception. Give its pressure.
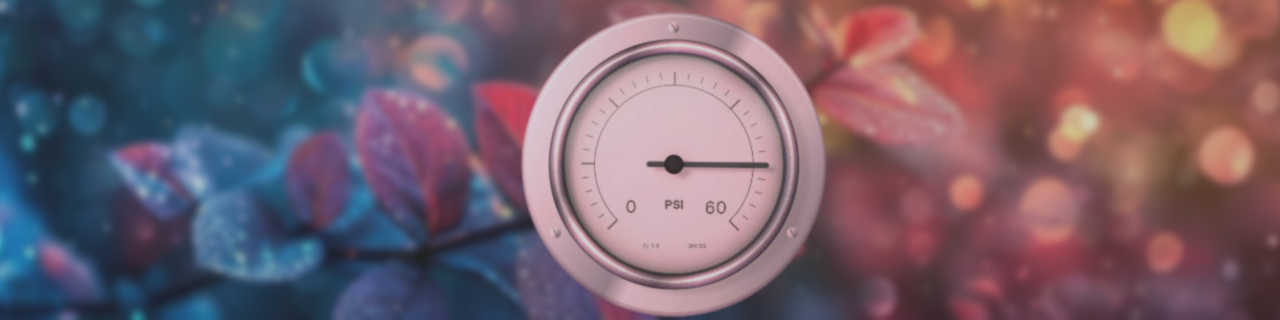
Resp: {"value": 50, "unit": "psi"}
